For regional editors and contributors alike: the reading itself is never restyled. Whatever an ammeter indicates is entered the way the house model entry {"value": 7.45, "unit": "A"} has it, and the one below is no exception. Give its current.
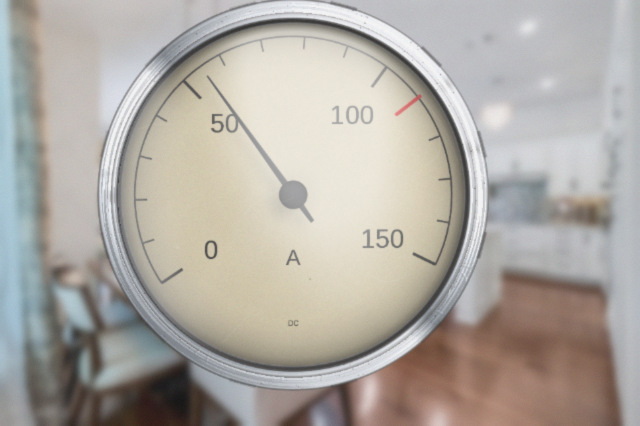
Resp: {"value": 55, "unit": "A"}
